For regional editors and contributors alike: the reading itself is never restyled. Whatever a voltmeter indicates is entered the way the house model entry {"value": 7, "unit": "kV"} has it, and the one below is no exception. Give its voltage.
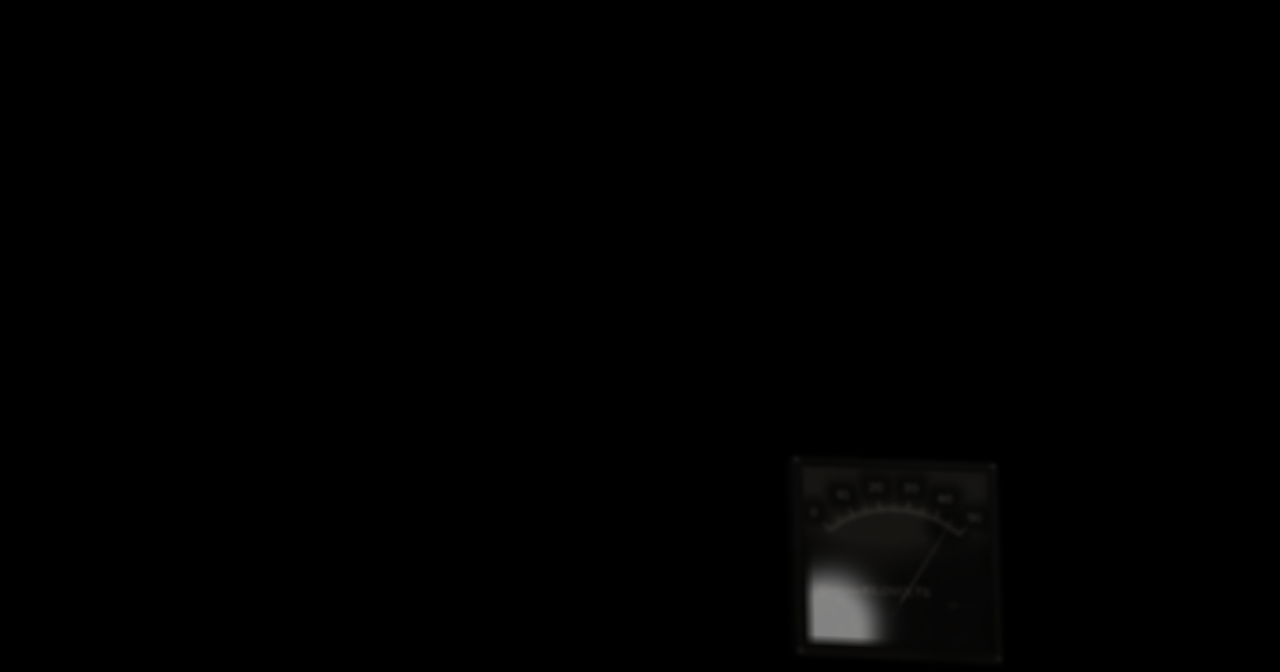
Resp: {"value": 45, "unit": "kV"}
